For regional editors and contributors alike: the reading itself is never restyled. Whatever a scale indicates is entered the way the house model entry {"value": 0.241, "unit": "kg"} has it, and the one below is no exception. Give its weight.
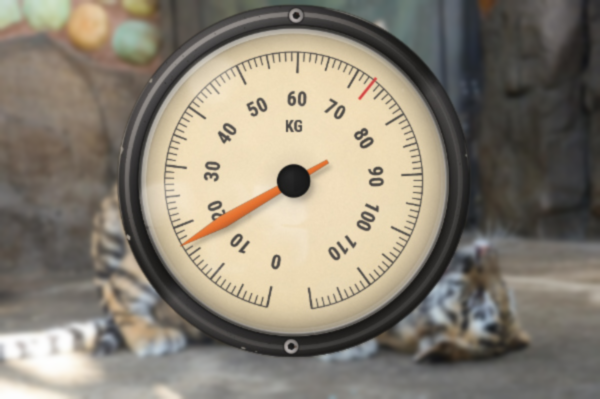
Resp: {"value": 17, "unit": "kg"}
